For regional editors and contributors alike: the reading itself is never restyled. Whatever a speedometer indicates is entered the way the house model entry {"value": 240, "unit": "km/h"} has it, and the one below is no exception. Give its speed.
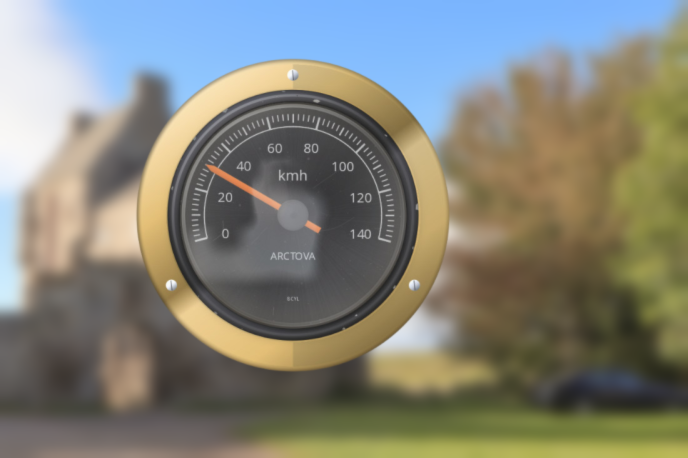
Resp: {"value": 30, "unit": "km/h"}
